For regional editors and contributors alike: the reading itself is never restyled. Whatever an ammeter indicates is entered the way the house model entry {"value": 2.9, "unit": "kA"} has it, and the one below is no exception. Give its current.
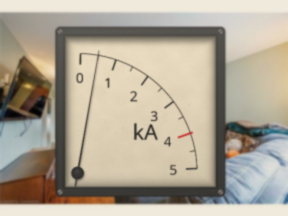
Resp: {"value": 0.5, "unit": "kA"}
